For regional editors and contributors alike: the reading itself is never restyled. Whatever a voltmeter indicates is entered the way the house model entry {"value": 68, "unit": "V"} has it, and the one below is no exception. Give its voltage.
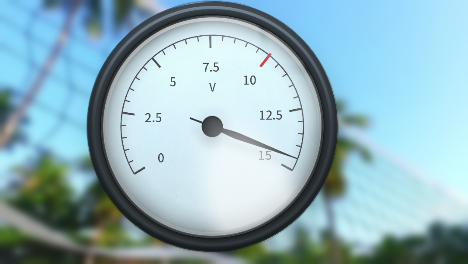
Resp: {"value": 14.5, "unit": "V"}
